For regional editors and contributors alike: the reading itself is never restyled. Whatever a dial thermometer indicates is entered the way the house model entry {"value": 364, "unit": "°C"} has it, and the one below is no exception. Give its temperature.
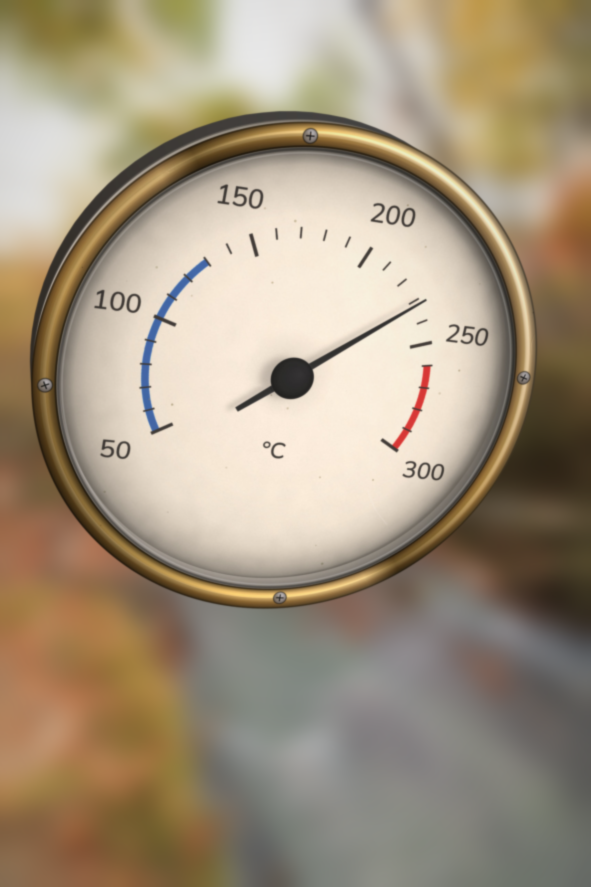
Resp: {"value": 230, "unit": "°C"}
